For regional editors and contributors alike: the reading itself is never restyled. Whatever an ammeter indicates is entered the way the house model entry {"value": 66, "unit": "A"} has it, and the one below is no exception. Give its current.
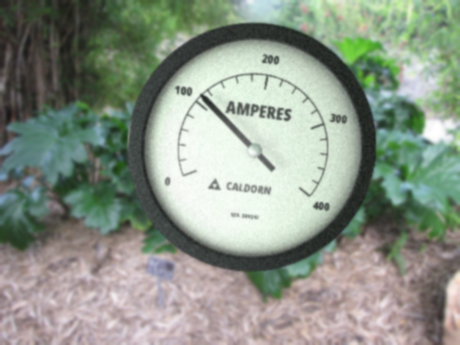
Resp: {"value": 110, "unit": "A"}
